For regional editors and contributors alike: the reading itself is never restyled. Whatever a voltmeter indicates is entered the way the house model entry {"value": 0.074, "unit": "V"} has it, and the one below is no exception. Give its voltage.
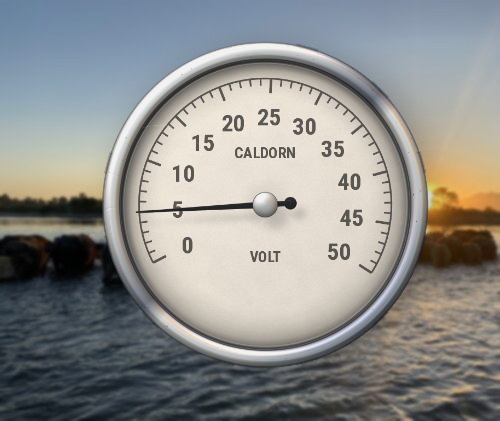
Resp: {"value": 5, "unit": "V"}
